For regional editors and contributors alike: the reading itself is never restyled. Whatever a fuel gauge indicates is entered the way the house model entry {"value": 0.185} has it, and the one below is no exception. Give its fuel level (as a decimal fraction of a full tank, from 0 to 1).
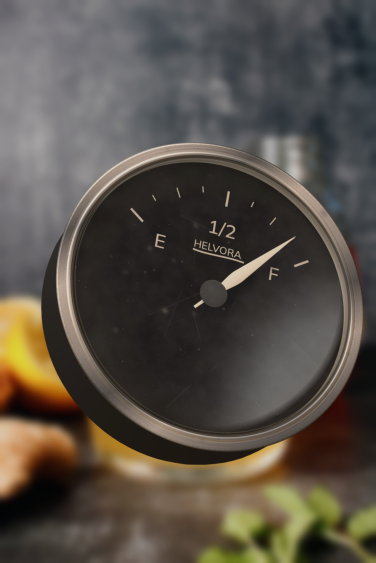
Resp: {"value": 0.875}
